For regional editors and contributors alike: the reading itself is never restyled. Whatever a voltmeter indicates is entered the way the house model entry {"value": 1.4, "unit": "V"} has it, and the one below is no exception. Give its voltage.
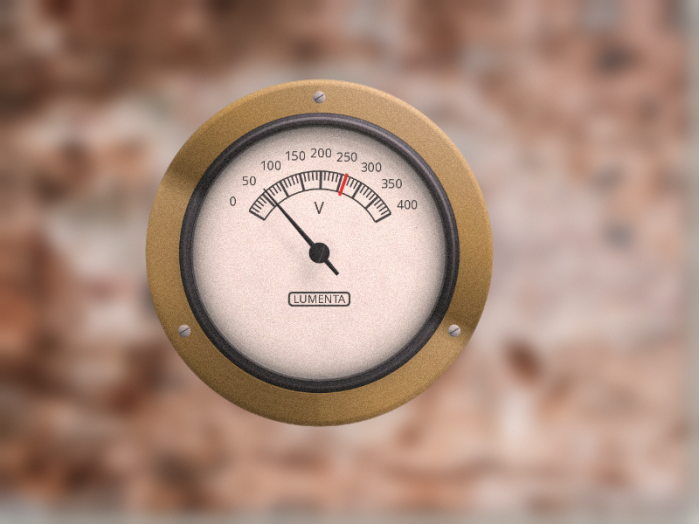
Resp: {"value": 60, "unit": "V"}
